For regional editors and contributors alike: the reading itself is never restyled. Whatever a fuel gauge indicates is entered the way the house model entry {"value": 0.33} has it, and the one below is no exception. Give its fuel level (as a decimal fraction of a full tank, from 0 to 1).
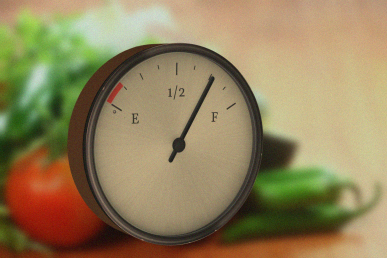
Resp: {"value": 0.75}
